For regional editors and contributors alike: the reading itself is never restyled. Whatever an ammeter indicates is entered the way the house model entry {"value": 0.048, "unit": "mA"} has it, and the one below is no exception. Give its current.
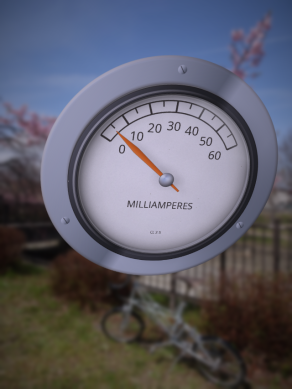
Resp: {"value": 5, "unit": "mA"}
